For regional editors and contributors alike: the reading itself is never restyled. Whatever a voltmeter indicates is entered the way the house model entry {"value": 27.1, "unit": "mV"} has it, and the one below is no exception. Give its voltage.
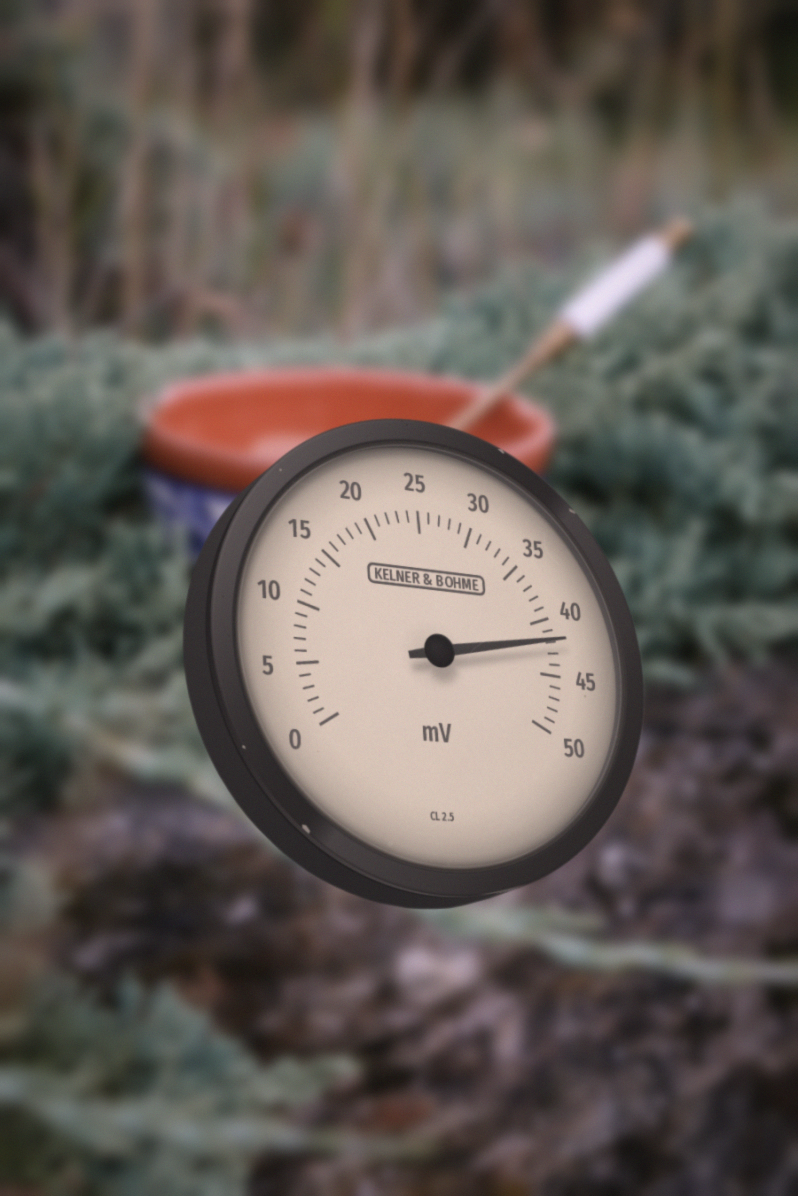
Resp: {"value": 42, "unit": "mV"}
